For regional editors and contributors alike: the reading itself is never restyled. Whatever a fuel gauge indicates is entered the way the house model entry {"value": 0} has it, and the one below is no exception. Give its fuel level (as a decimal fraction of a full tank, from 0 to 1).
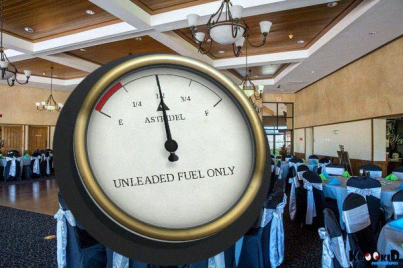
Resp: {"value": 0.5}
